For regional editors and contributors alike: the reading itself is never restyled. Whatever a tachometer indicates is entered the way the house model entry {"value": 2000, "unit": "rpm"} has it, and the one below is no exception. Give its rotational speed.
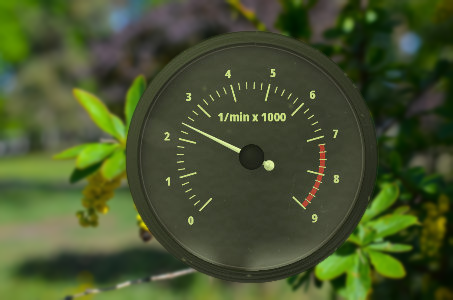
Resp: {"value": 2400, "unit": "rpm"}
